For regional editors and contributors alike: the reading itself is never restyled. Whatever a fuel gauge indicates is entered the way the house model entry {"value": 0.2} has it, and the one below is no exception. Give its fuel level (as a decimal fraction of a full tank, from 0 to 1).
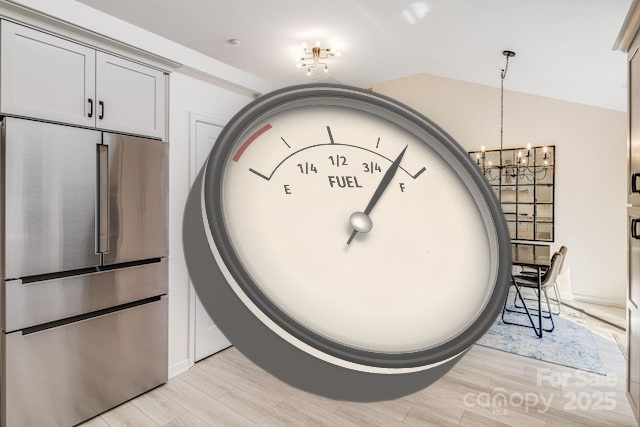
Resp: {"value": 0.875}
